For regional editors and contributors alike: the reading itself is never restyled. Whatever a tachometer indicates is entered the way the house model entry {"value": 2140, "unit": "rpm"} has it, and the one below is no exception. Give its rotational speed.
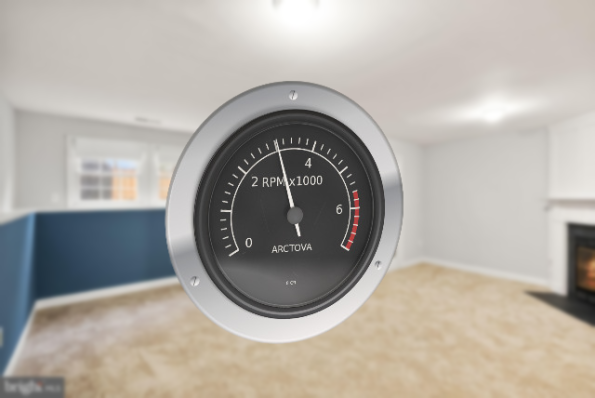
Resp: {"value": 3000, "unit": "rpm"}
